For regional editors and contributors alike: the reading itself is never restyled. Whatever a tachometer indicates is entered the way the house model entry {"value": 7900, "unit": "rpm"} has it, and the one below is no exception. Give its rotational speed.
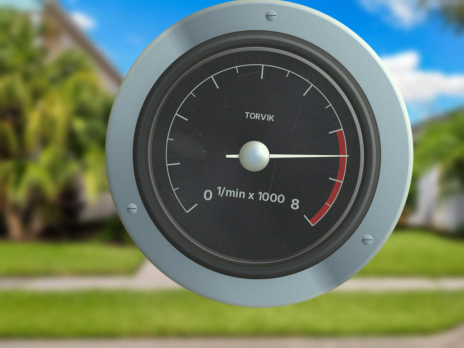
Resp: {"value": 6500, "unit": "rpm"}
